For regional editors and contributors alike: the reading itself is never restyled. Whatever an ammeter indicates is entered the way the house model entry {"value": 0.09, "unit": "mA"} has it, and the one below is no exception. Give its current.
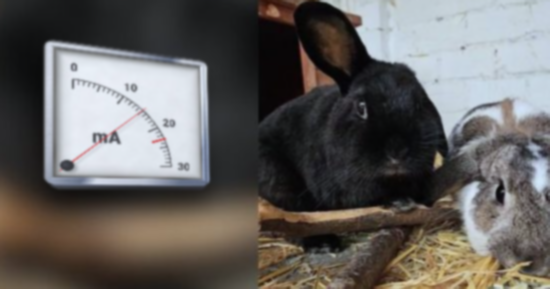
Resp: {"value": 15, "unit": "mA"}
